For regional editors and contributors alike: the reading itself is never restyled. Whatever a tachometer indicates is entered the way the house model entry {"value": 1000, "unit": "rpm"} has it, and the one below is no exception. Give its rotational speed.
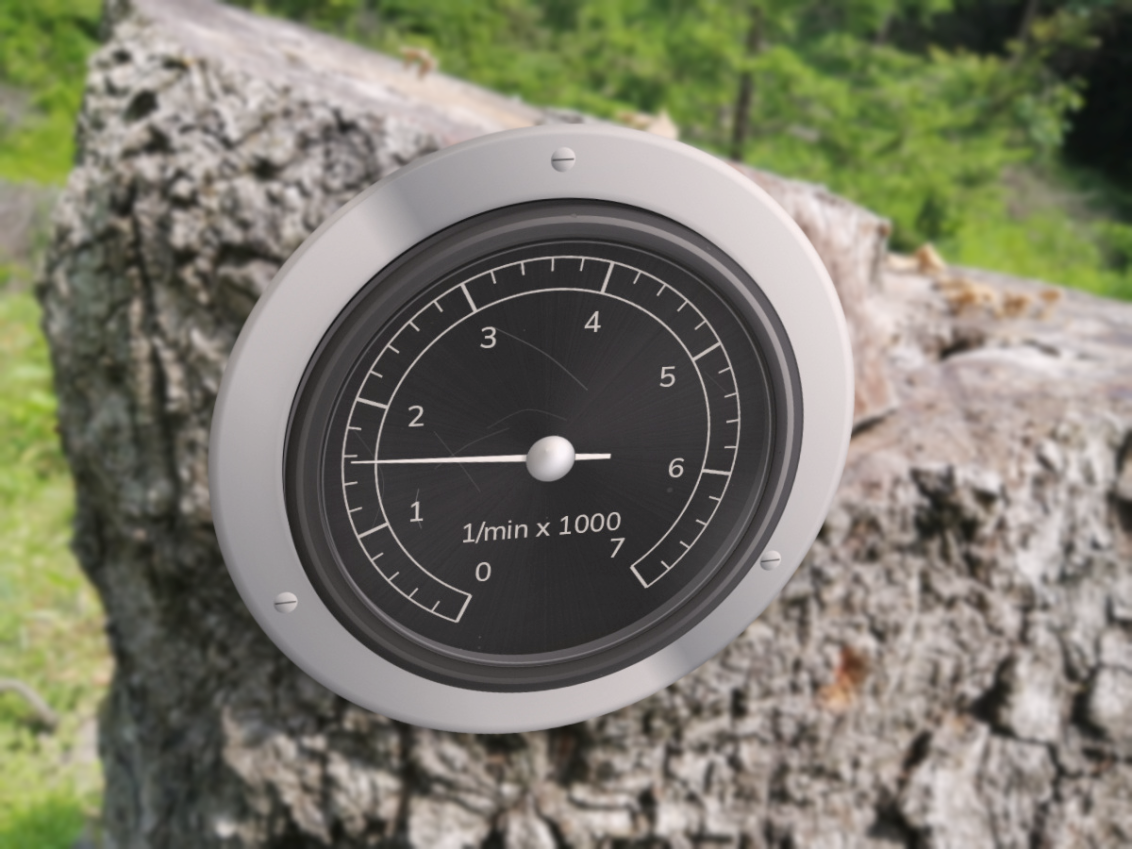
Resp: {"value": 1600, "unit": "rpm"}
